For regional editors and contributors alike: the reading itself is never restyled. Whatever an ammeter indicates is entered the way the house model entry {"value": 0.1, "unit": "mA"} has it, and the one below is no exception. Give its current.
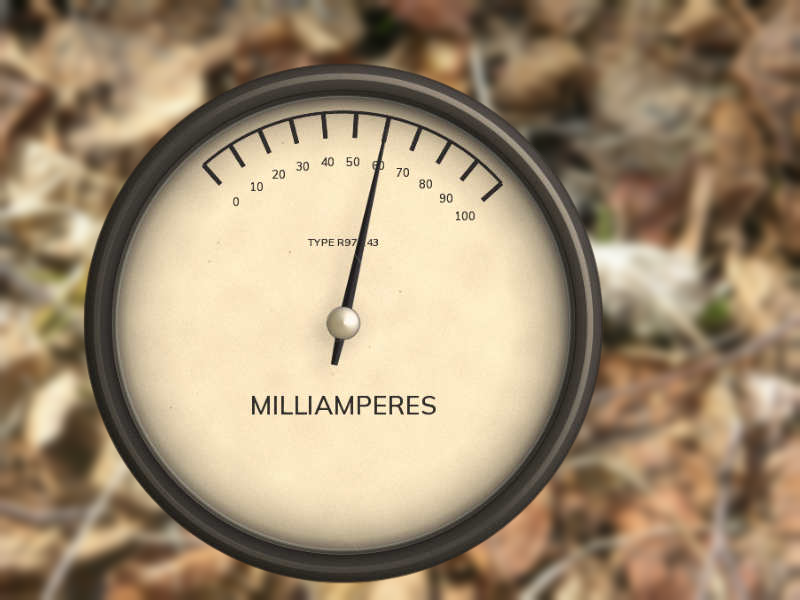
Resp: {"value": 60, "unit": "mA"}
